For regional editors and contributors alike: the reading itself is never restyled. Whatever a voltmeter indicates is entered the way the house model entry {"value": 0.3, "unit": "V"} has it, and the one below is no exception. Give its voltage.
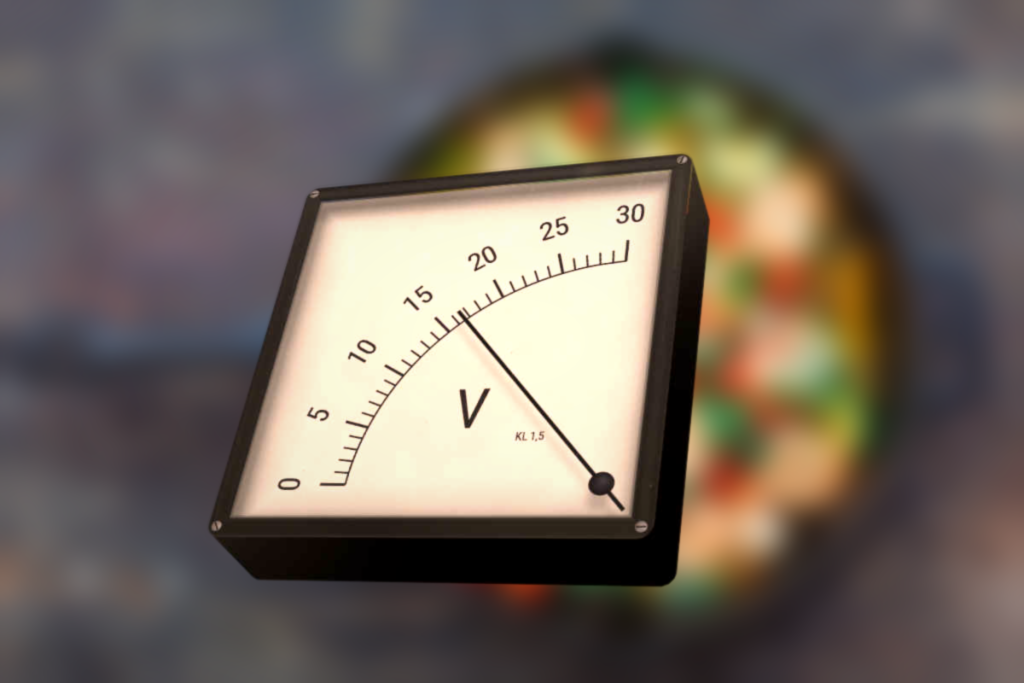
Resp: {"value": 16.5, "unit": "V"}
